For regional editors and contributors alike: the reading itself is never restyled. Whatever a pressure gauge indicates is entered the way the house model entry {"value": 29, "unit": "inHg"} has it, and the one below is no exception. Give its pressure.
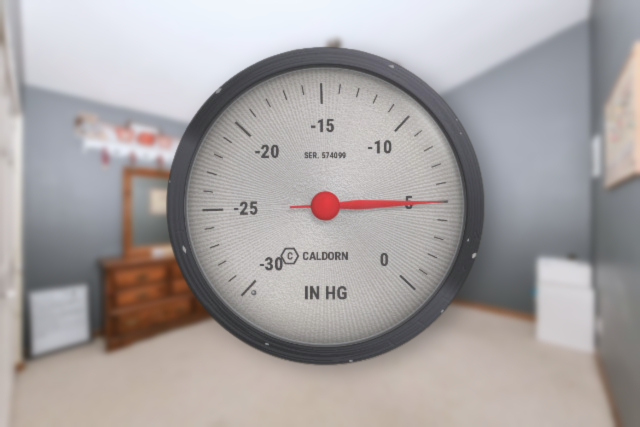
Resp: {"value": -5, "unit": "inHg"}
